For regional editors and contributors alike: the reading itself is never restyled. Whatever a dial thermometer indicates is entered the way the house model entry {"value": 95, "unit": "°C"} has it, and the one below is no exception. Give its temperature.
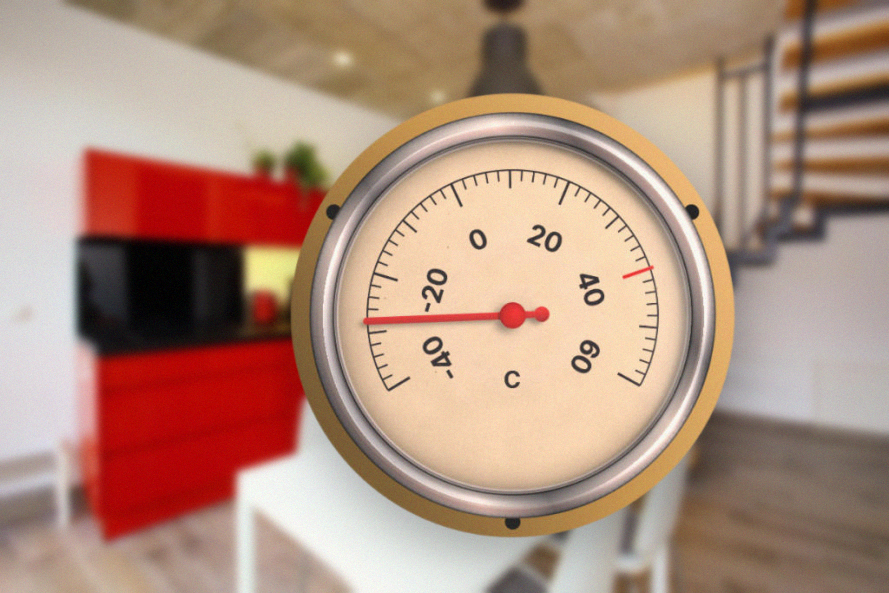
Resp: {"value": -28, "unit": "°C"}
